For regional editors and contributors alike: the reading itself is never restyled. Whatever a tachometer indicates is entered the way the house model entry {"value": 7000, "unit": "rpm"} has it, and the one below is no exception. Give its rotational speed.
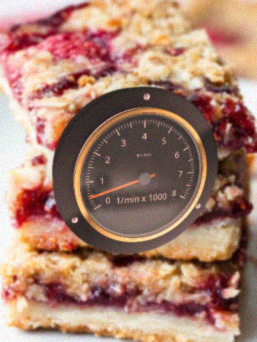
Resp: {"value": 500, "unit": "rpm"}
